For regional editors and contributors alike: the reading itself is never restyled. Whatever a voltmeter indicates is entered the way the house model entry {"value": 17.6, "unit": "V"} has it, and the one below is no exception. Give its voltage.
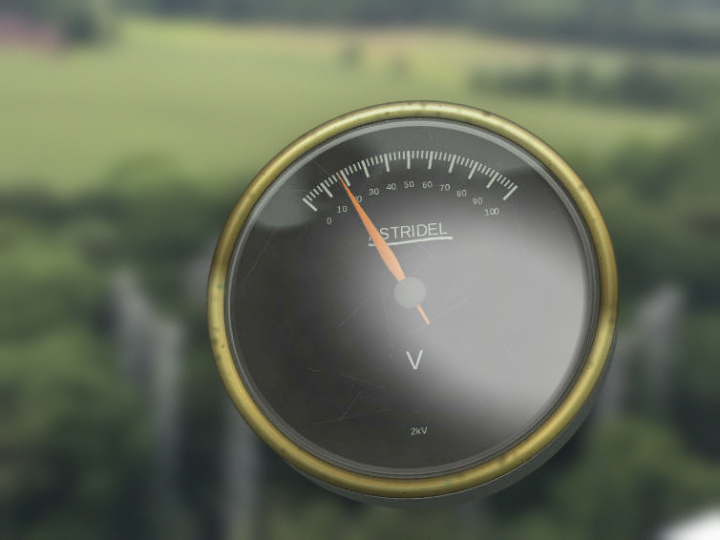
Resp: {"value": 18, "unit": "V"}
